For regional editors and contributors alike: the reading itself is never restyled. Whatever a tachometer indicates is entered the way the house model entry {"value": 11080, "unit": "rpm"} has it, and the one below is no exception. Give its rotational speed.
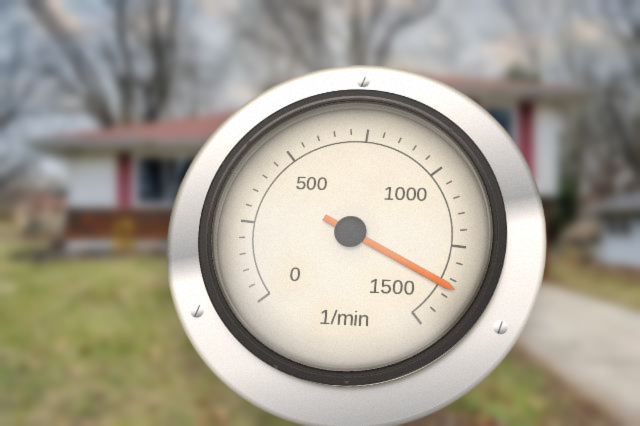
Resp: {"value": 1375, "unit": "rpm"}
